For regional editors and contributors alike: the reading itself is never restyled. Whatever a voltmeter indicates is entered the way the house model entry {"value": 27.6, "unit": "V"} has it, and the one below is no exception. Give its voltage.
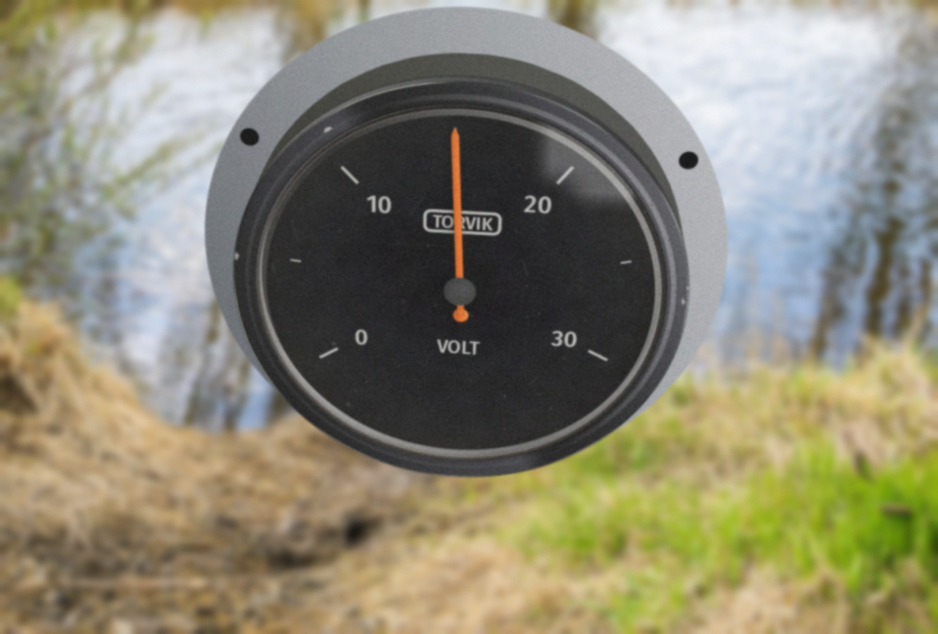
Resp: {"value": 15, "unit": "V"}
